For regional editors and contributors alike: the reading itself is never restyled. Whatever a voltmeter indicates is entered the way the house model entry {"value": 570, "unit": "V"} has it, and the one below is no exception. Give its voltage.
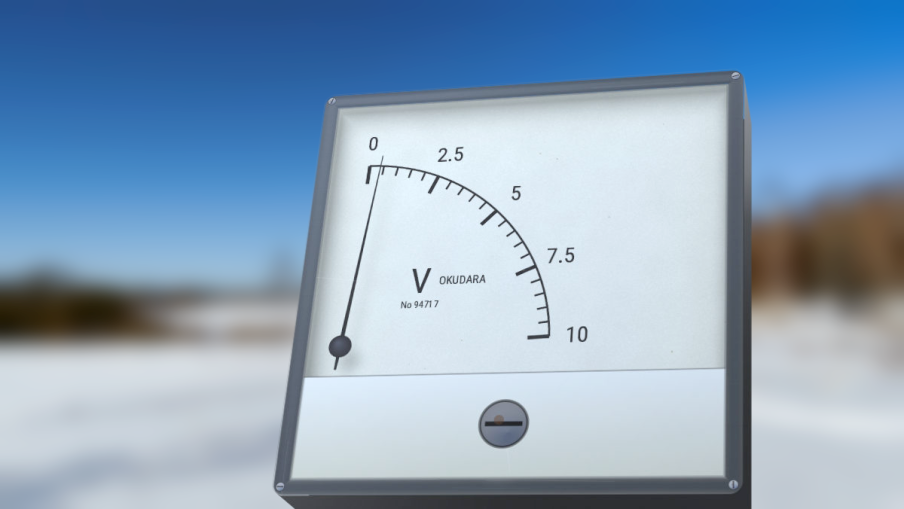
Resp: {"value": 0.5, "unit": "V"}
